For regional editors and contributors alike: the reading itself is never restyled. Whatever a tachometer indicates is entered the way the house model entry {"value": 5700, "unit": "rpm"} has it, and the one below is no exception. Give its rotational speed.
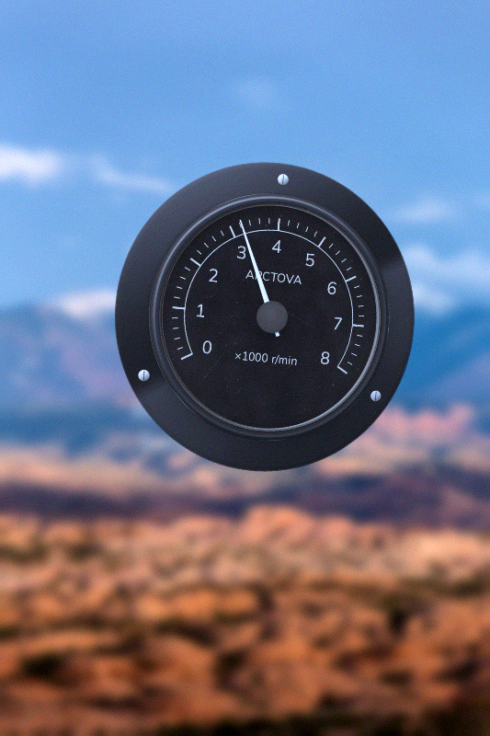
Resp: {"value": 3200, "unit": "rpm"}
